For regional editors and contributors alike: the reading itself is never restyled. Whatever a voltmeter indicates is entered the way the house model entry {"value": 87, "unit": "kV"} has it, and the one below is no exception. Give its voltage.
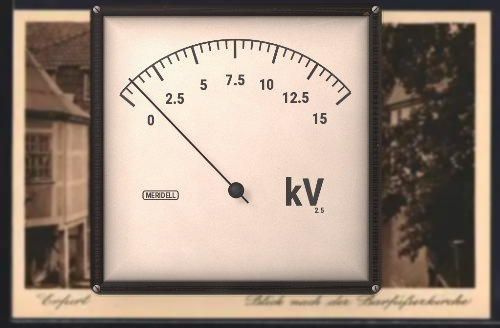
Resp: {"value": 1, "unit": "kV"}
